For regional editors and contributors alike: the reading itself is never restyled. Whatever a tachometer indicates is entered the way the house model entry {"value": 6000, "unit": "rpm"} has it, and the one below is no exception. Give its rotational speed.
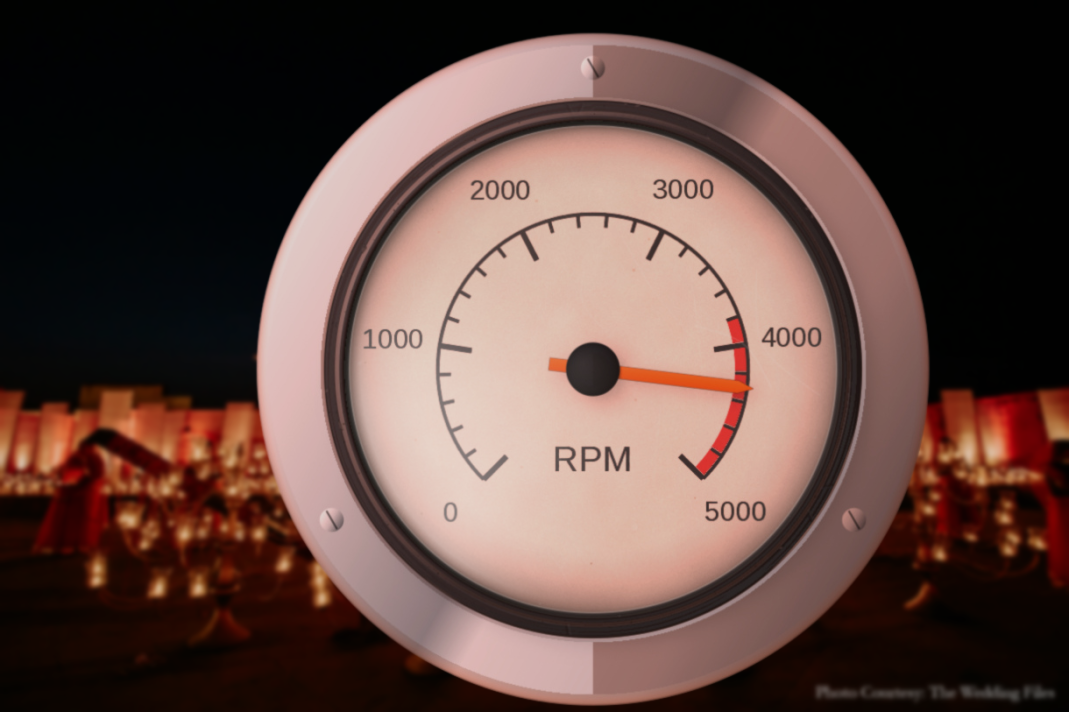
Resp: {"value": 4300, "unit": "rpm"}
